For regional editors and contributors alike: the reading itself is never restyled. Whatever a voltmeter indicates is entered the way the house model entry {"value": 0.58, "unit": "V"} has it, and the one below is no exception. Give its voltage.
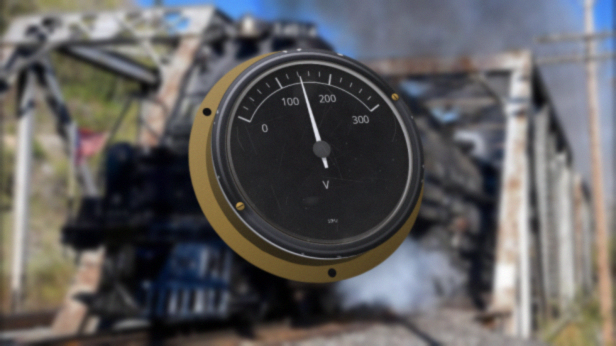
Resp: {"value": 140, "unit": "V"}
